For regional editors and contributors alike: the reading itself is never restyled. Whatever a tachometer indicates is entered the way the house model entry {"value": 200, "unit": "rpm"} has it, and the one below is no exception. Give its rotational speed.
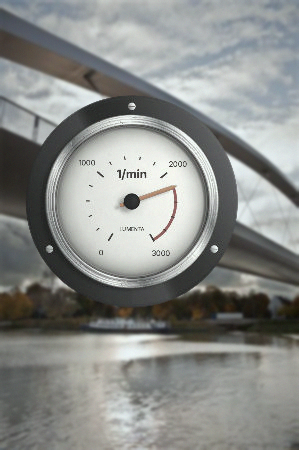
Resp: {"value": 2200, "unit": "rpm"}
